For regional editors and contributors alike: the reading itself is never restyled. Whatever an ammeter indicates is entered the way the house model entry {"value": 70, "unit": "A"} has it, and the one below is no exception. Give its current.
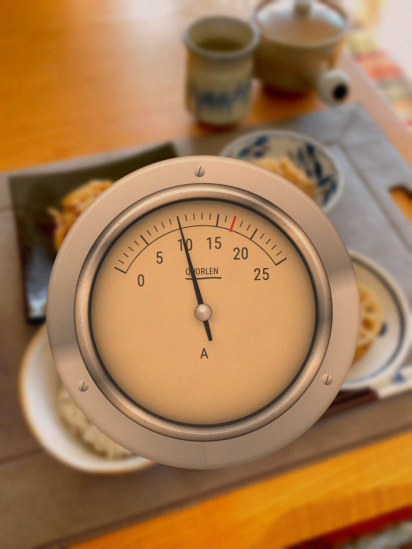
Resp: {"value": 10, "unit": "A"}
